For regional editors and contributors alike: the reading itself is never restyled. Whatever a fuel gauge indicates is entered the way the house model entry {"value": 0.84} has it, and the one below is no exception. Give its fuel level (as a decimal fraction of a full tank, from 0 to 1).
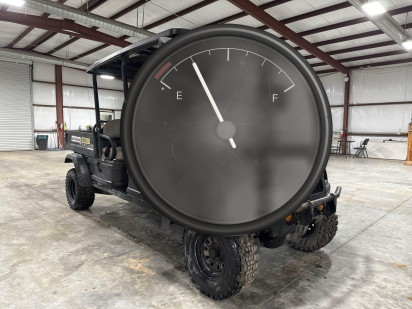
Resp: {"value": 0.25}
